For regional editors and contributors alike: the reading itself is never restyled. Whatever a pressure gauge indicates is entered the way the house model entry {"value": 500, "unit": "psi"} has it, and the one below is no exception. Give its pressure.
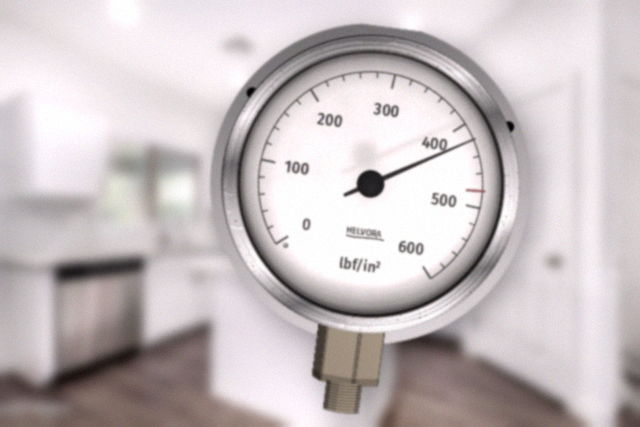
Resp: {"value": 420, "unit": "psi"}
